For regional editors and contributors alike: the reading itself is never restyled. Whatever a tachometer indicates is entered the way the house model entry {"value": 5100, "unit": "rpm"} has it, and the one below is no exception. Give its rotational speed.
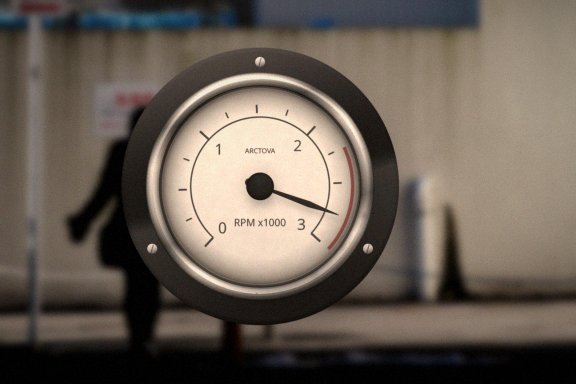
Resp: {"value": 2750, "unit": "rpm"}
